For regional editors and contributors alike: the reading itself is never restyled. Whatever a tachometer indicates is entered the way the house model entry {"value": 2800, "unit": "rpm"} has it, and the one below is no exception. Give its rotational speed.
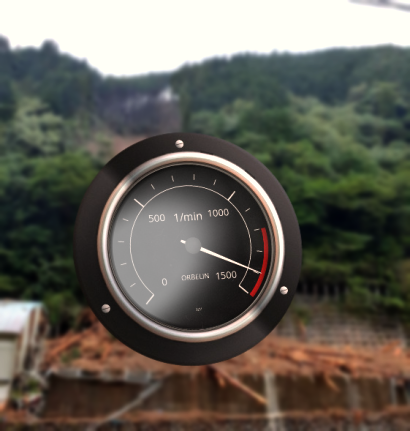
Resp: {"value": 1400, "unit": "rpm"}
